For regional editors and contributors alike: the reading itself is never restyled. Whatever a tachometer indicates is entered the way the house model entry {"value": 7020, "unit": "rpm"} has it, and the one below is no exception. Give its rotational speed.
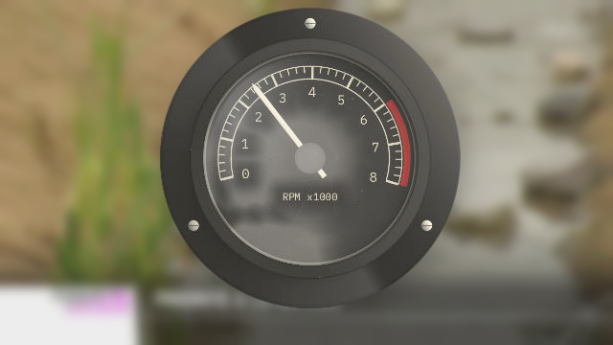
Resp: {"value": 2500, "unit": "rpm"}
